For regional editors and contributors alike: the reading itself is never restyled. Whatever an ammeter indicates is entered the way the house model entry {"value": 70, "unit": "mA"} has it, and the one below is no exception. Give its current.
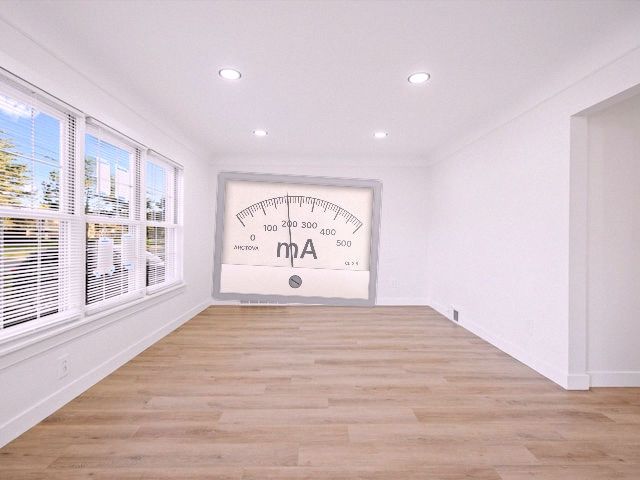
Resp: {"value": 200, "unit": "mA"}
